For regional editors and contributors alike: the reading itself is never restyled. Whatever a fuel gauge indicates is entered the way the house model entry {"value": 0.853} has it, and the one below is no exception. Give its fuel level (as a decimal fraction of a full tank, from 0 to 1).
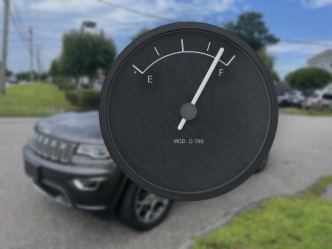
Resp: {"value": 0.875}
